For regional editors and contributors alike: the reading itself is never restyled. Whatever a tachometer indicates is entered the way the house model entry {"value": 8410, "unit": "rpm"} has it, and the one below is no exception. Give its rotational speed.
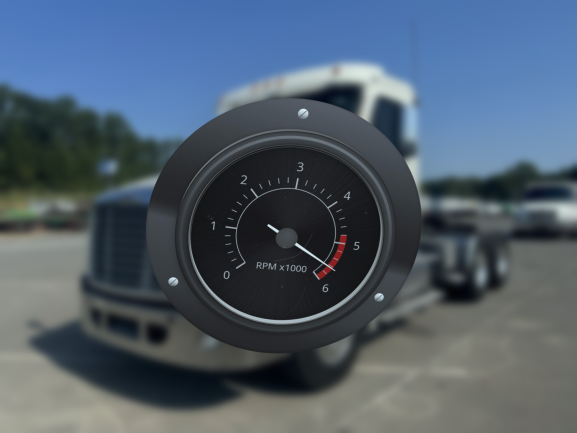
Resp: {"value": 5600, "unit": "rpm"}
